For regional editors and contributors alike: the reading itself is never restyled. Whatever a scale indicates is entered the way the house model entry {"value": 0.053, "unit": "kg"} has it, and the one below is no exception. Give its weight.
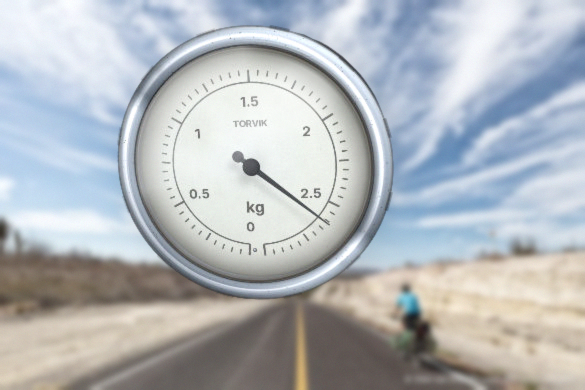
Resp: {"value": 2.6, "unit": "kg"}
